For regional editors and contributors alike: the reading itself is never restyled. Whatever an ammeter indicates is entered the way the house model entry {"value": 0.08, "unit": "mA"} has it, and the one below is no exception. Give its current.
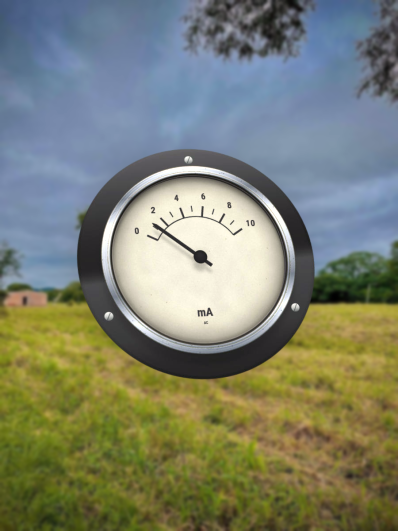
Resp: {"value": 1, "unit": "mA"}
